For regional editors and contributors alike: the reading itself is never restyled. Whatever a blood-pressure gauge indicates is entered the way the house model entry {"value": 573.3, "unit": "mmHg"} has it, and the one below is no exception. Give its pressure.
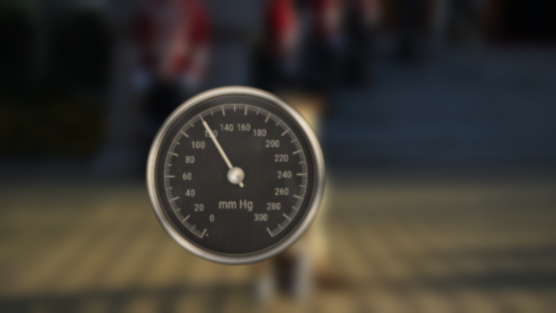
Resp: {"value": 120, "unit": "mmHg"}
